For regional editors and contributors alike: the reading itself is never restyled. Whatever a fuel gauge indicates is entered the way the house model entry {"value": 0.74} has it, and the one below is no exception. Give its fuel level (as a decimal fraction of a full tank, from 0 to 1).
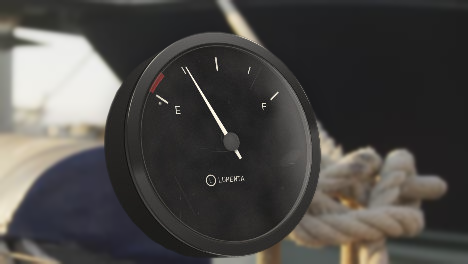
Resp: {"value": 0.25}
